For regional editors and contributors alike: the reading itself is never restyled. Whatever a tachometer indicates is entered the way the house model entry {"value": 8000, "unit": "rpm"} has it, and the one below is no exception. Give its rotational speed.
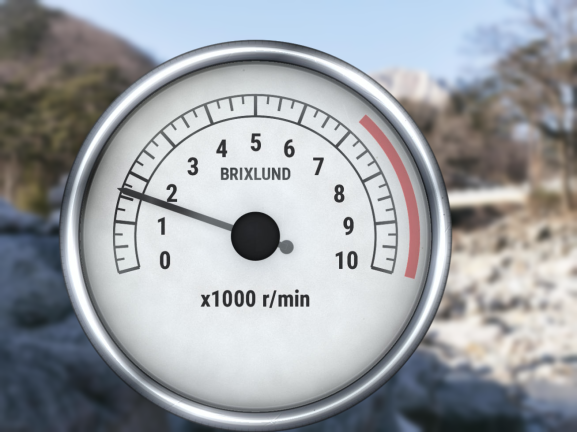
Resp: {"value": 1625, "unit": "rpm"}
